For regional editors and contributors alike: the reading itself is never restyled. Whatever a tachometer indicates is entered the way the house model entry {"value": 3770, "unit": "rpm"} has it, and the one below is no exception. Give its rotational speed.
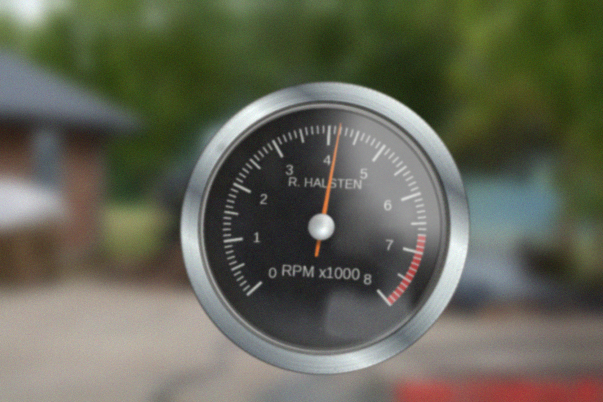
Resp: {"value": 4200, "unit": "rpm"}
